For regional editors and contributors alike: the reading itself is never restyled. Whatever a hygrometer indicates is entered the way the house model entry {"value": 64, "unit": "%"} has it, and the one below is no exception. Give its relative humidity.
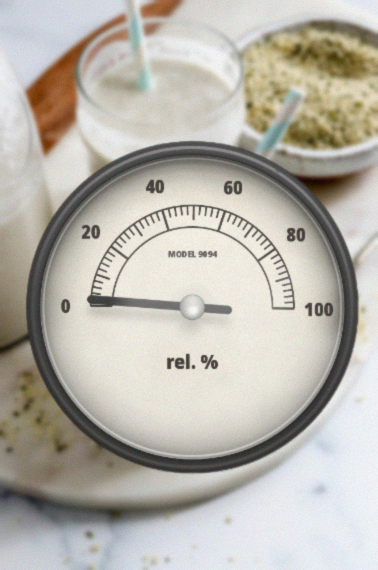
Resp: {"value": 2, "unit": "%"}
